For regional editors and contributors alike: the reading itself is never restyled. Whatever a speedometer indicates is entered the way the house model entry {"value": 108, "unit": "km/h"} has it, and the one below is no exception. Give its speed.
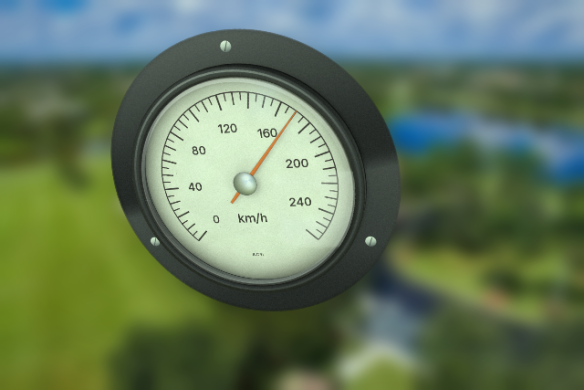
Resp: {"value": 170, "unit": "km/h"}
